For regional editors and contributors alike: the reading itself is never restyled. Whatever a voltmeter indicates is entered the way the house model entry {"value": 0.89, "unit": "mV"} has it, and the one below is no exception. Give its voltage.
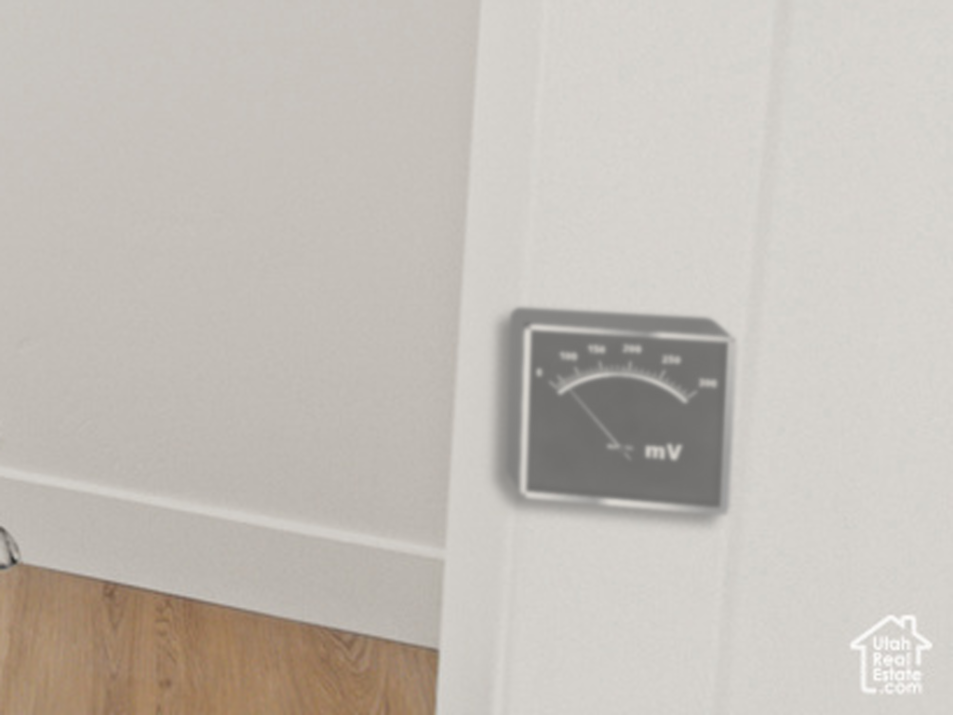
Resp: {"value": 50, "unit": "mV"}
